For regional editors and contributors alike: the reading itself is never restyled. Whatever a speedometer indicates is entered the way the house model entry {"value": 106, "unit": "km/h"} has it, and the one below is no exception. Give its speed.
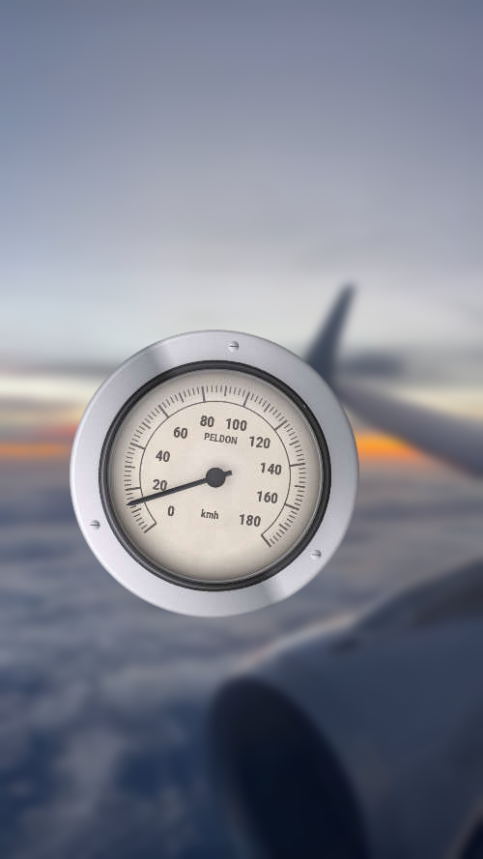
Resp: {"value": 14, "unit": "km/h"}
